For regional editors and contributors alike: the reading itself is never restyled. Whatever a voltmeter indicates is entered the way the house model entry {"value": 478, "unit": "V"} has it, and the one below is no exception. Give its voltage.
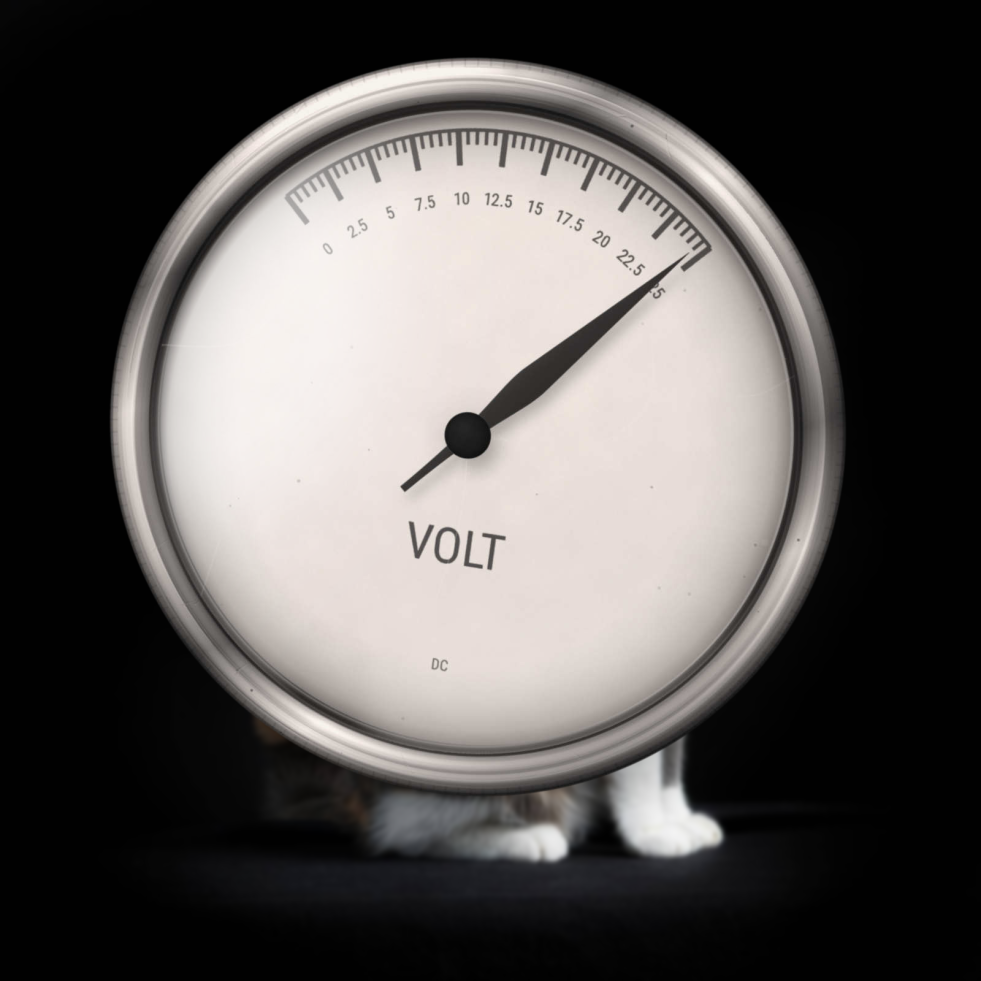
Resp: {"value": 24.5, "unit": "V"}
